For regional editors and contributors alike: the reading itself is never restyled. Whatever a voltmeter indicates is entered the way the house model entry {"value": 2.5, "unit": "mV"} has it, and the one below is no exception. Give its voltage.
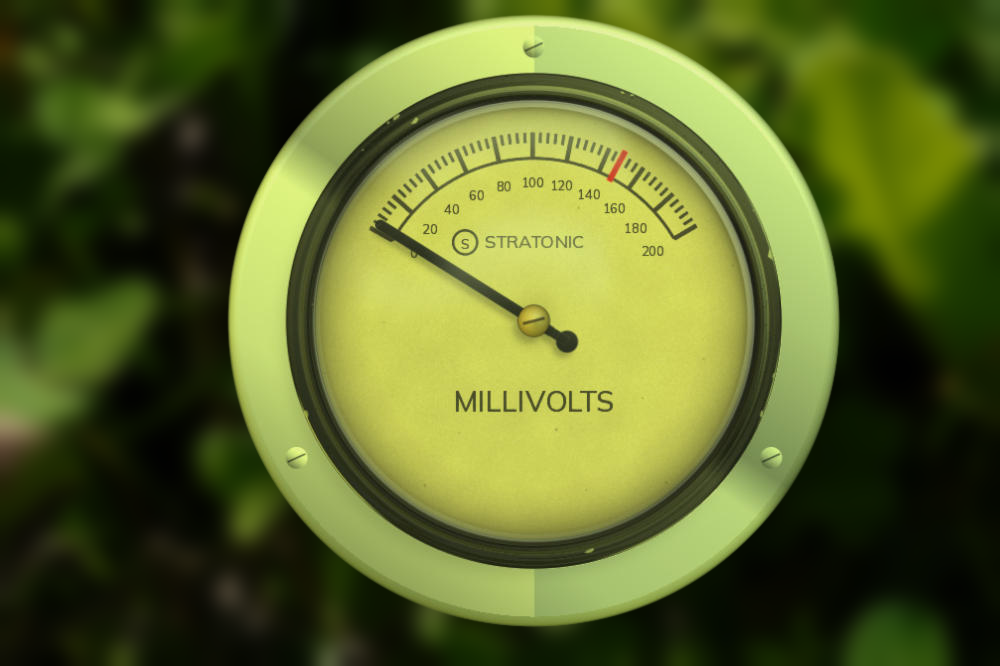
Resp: {"value": 4, "unit": "mV"}
